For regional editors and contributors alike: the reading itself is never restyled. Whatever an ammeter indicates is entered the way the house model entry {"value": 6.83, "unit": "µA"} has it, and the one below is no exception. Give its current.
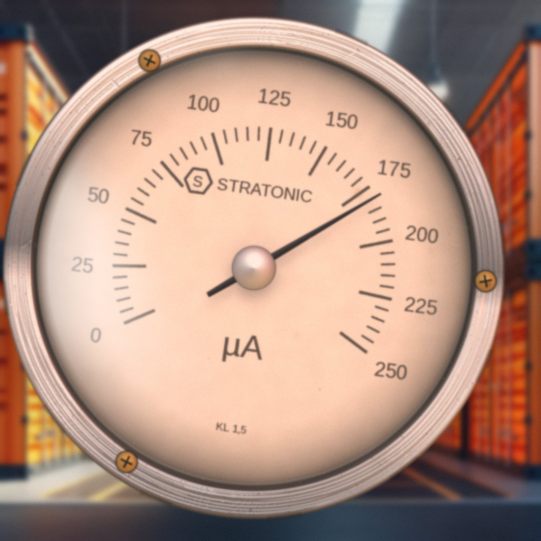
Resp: {"value": 180, "unit": "µA"}
